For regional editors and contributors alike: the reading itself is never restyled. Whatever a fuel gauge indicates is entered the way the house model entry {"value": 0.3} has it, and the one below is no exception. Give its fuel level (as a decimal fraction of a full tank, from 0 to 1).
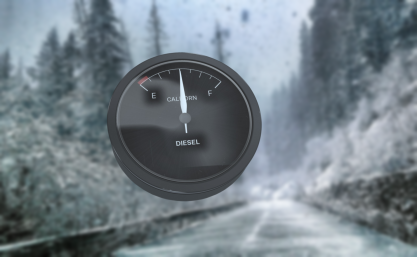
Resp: {"value": 0.5}
